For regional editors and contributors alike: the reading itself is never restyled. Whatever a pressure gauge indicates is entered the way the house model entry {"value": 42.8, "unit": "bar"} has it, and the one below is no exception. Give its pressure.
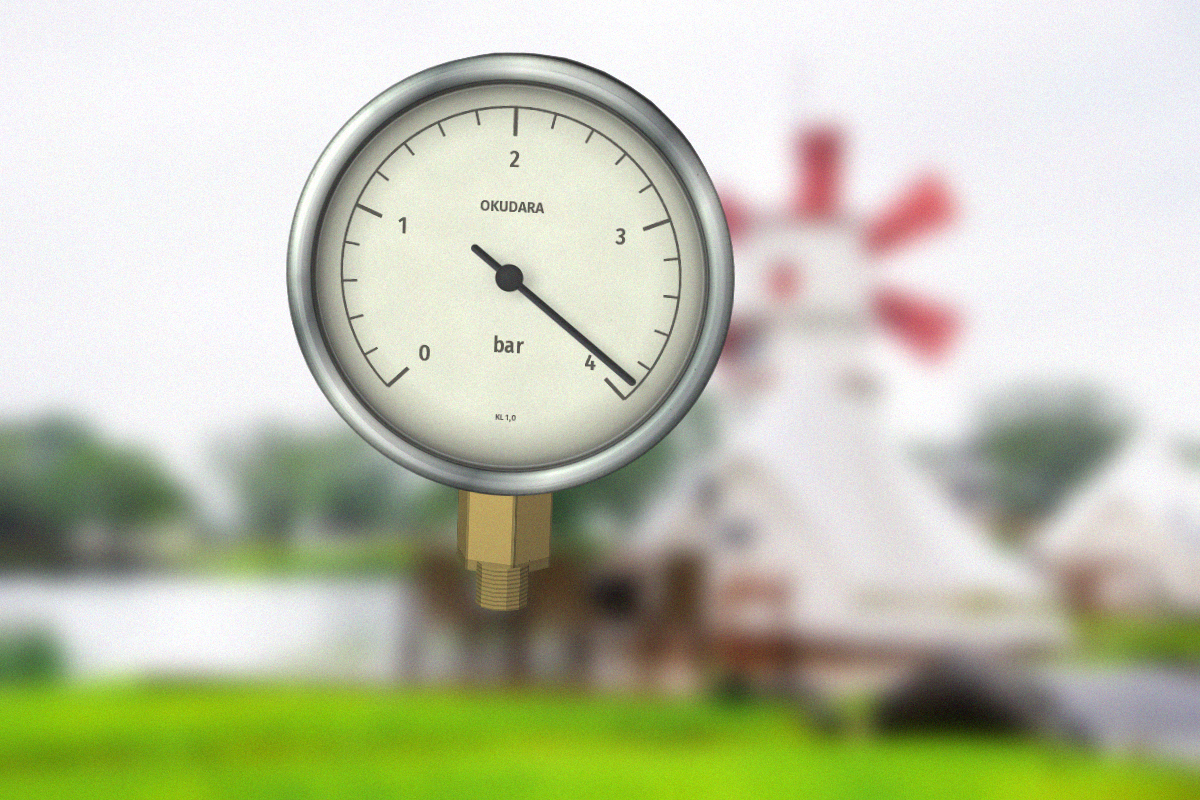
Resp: {"value": 3.9, "unit": "bar"}
